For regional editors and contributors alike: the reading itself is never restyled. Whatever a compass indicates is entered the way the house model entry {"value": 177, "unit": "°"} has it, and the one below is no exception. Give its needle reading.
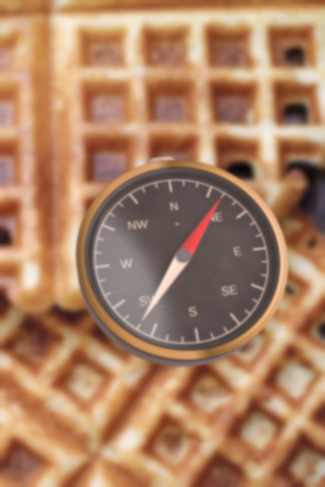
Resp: {"value": 40, "unit": "°"}
